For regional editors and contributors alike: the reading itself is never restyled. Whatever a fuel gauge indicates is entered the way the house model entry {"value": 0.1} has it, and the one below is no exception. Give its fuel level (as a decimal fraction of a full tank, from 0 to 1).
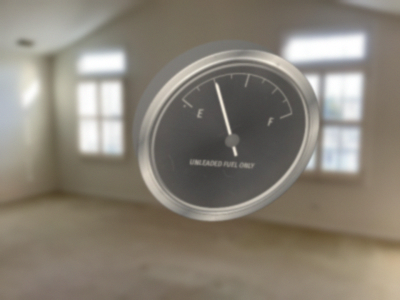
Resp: {"value": 0.25}
